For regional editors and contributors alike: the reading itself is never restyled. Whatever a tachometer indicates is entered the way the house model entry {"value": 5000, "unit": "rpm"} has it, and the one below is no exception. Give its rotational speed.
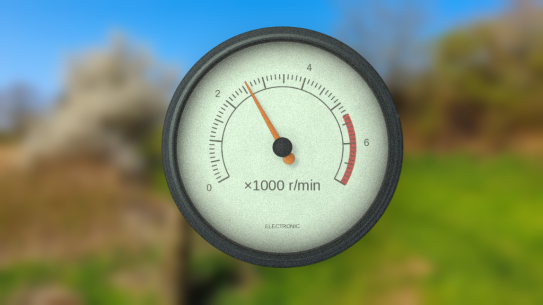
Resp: {"value": 2600, "unit": "rpm"}
